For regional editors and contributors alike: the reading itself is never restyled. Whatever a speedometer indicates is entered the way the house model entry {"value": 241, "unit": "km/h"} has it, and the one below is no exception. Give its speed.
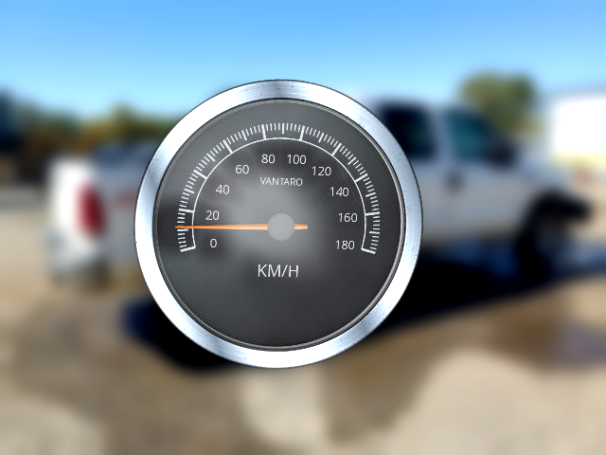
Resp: {"value": 12, "unit": "km/h"}
